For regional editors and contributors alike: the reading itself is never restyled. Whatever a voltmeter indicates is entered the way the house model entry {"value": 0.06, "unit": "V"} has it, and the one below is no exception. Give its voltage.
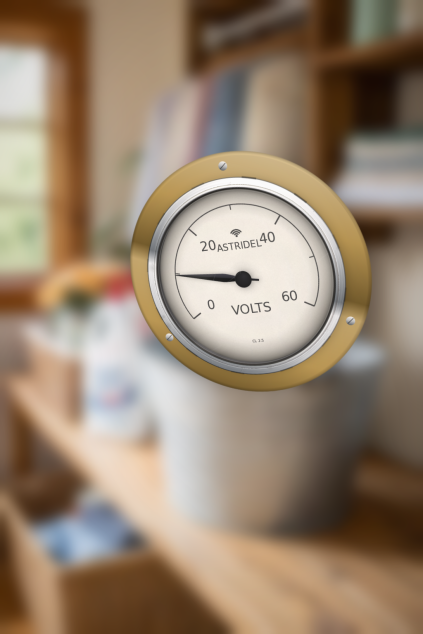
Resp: {"value": 10, "unit": "V"}
